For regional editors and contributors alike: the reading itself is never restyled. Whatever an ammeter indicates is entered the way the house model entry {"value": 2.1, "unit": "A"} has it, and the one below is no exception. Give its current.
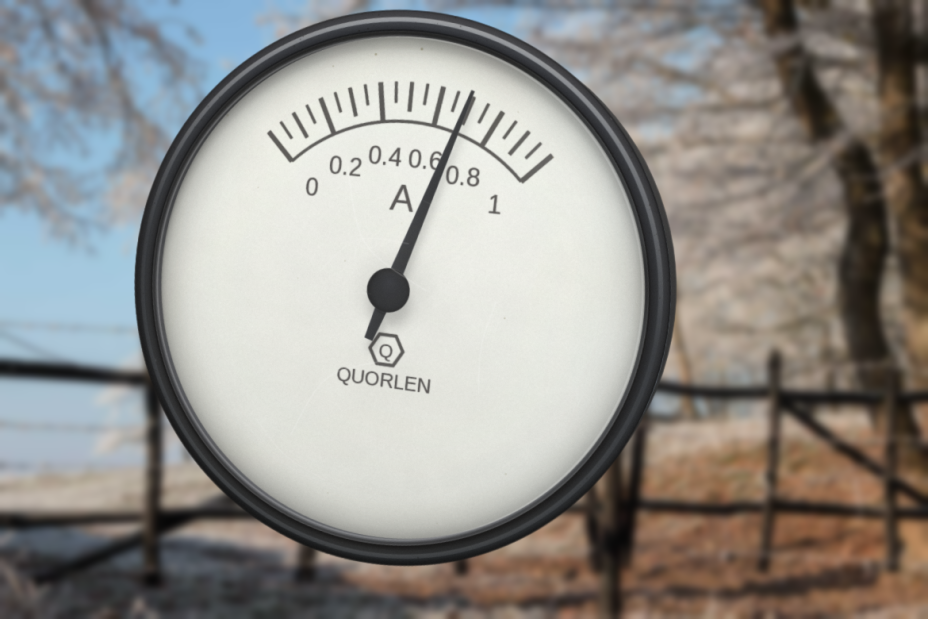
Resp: {"value": 0.7, "unit": "A"}
